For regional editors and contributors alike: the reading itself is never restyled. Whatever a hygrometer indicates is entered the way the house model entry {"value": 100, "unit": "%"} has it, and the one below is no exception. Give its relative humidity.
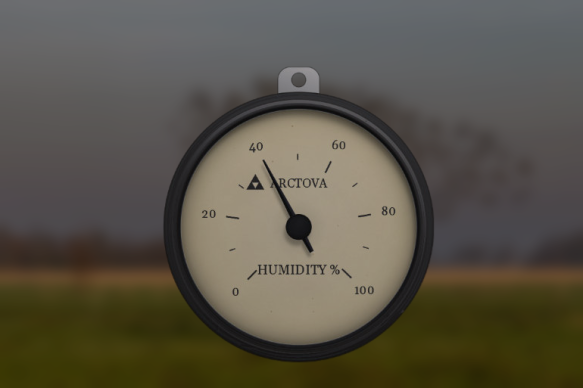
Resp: {"value": 40, "unit": "%"}
